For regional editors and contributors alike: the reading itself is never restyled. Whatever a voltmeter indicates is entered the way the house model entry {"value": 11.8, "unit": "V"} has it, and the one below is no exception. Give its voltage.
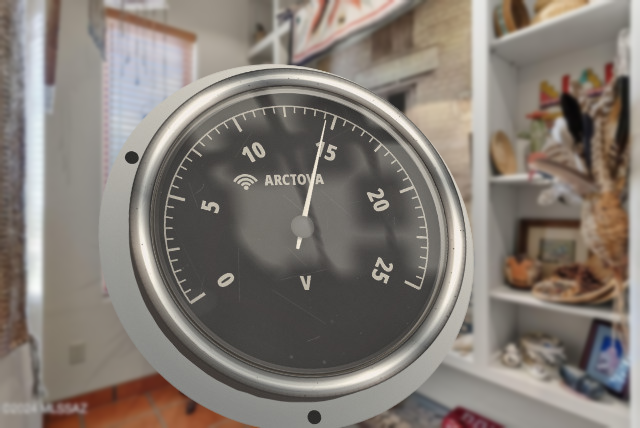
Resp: {"value": 14.5, "unit": "V"}
